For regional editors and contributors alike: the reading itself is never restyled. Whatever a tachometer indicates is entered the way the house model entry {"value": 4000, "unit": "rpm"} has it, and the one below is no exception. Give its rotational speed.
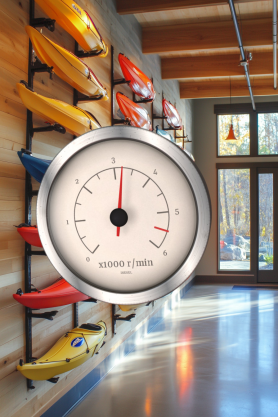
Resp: {"value": 3250, "unit": "rpm"}
